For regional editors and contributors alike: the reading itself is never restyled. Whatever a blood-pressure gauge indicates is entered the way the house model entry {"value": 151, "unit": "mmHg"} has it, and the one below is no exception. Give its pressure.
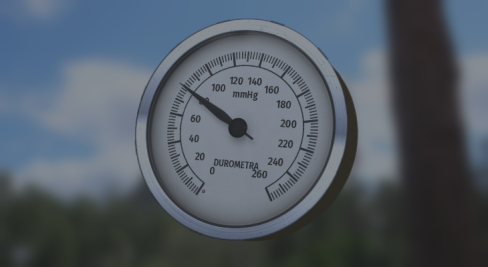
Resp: {"value": 80, "unit": "mmHg"}
